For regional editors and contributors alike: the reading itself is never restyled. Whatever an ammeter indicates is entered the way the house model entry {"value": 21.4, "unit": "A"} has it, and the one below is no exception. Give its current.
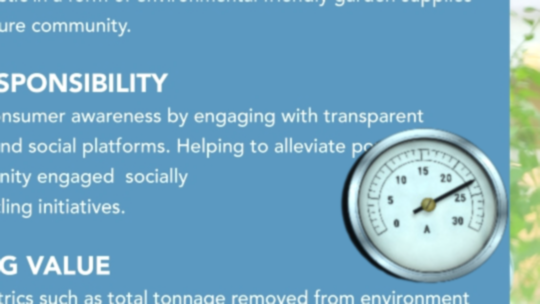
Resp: {"value": 23, "unit": "A"}
